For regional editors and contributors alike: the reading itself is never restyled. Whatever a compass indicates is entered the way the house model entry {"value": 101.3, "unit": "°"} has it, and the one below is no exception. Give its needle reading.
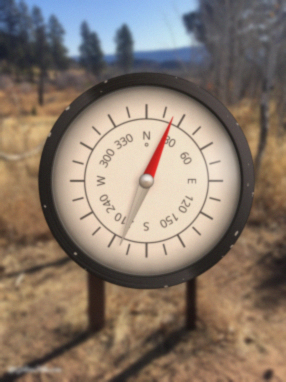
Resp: {"value": 22.5, "unit": "°"}
